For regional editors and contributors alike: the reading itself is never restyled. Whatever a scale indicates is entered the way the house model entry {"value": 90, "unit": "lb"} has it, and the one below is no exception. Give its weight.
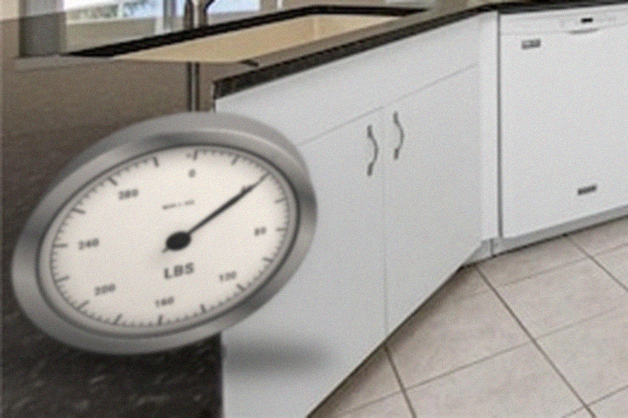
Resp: {"value": 40, "unit": "lb"}
